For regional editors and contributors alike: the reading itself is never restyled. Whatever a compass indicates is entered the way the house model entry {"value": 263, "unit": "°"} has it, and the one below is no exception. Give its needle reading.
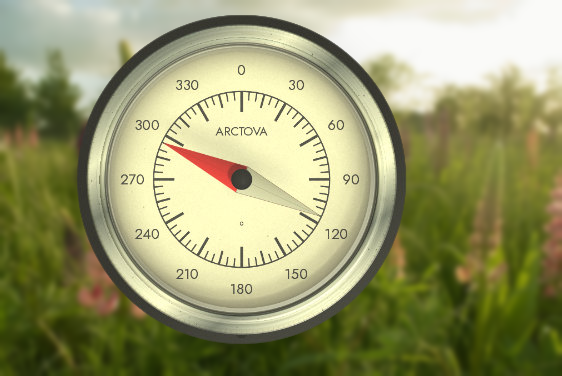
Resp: {"value": 295, "unit": "°"}
